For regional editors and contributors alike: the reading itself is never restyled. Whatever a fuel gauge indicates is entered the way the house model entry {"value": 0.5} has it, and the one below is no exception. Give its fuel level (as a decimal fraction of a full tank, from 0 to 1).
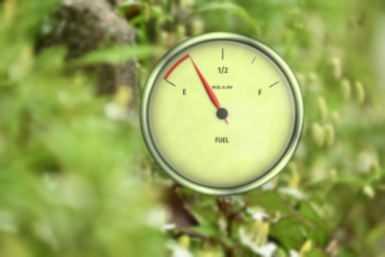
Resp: {"value": 0.25}
